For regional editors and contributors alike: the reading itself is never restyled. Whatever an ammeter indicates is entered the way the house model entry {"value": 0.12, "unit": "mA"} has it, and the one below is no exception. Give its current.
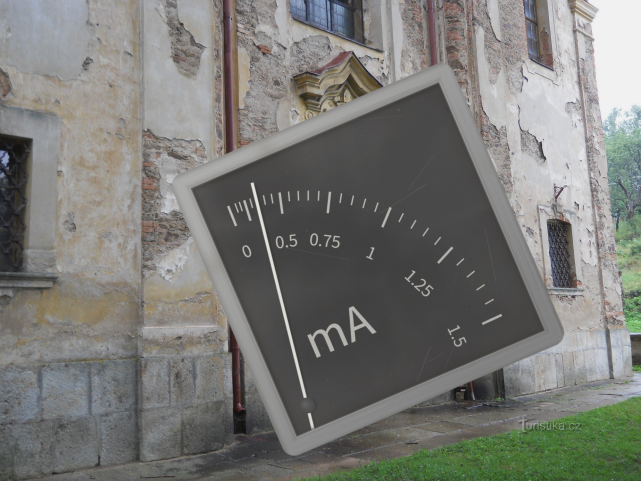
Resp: {"value": 0.35, "unit": "mA"}
